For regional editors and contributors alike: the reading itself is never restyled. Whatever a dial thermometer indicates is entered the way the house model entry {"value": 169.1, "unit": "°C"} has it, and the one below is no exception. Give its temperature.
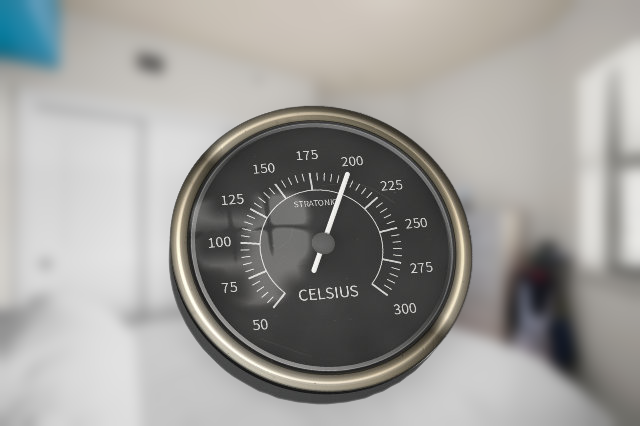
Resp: {"value": 200, "unit": "°C"}
